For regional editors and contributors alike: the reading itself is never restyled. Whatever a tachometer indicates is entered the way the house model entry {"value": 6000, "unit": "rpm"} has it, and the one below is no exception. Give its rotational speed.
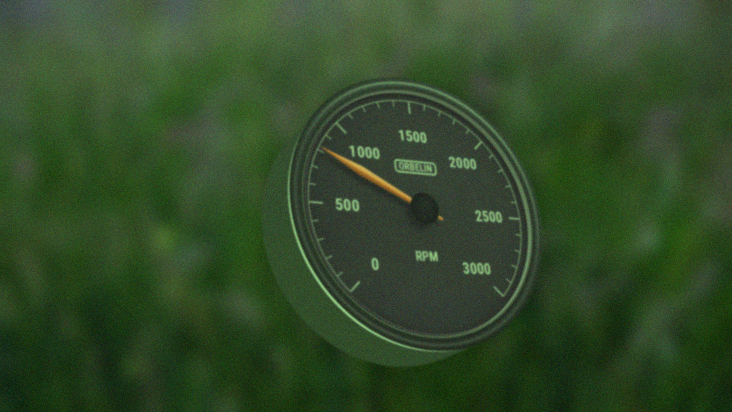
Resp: {"value": 800, "unit": "rpm"}
